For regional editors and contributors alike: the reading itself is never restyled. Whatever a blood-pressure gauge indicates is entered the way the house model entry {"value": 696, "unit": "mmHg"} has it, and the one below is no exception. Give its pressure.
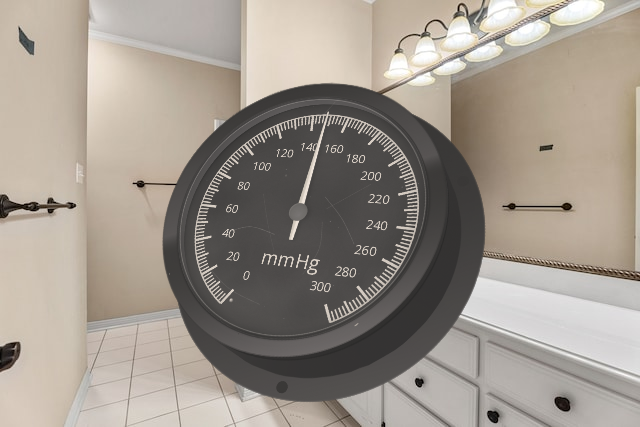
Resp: {"value": 150, "unit": "mmHg"}
